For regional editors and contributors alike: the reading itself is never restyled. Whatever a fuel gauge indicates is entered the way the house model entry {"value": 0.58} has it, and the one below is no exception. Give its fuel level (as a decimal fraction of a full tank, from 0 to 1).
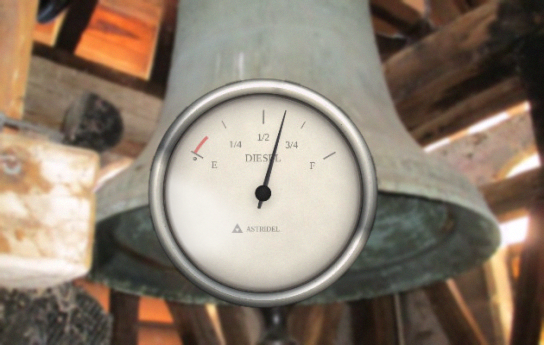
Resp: {"value": 0.625}
